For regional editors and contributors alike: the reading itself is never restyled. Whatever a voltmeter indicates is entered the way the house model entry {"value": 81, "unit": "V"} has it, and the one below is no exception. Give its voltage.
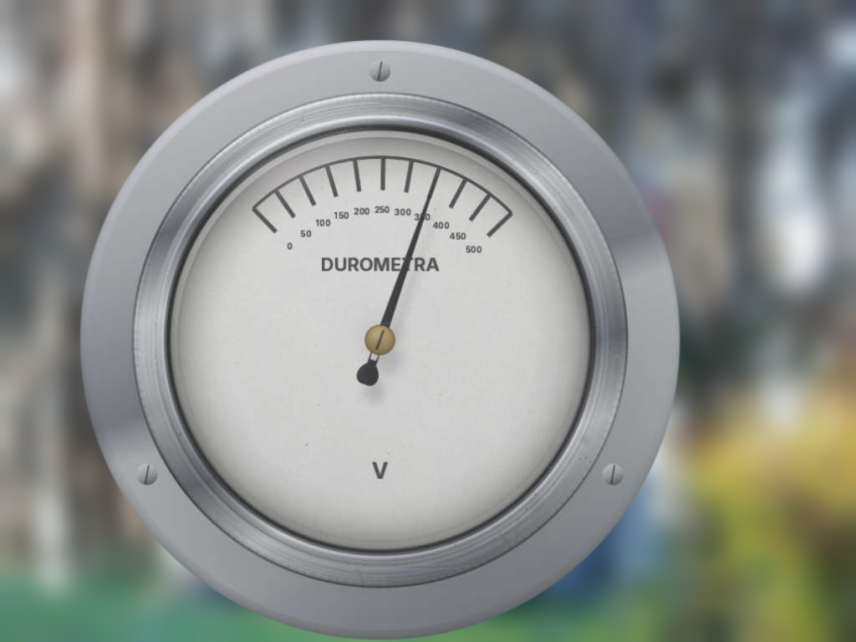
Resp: {"value": 350, "unit": "V"}
